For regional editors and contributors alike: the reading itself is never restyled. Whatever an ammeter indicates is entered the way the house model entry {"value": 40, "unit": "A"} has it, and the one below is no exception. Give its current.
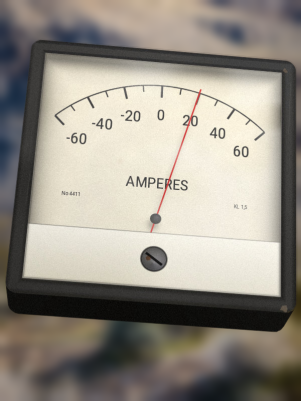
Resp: {"value": 20, "unit": "A"}
